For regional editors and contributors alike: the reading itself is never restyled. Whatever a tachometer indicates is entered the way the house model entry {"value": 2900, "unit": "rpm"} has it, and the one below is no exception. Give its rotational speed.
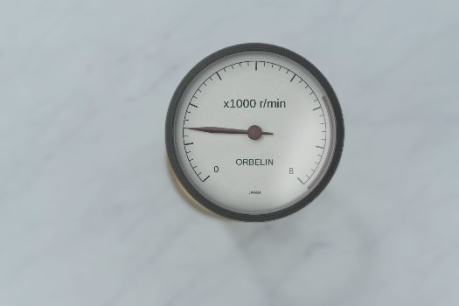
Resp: {"value": 1400, "unit": "rpm"}
